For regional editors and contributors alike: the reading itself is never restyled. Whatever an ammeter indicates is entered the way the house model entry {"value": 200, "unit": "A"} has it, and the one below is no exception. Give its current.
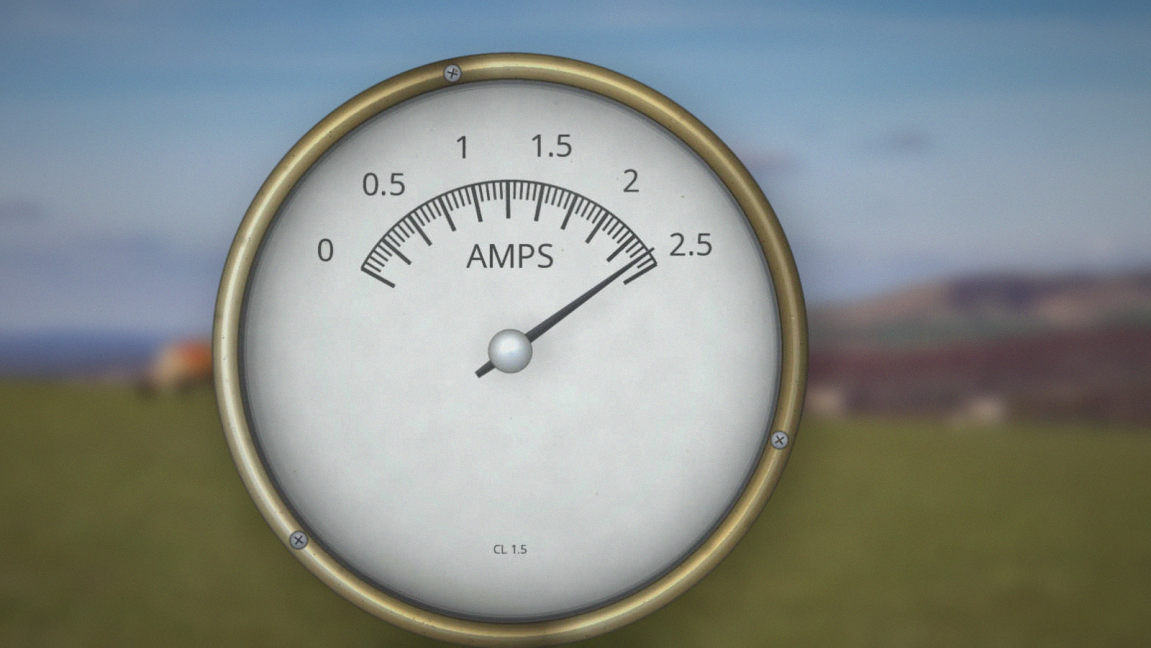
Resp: {"value": 2.4, "unit": "A"}
